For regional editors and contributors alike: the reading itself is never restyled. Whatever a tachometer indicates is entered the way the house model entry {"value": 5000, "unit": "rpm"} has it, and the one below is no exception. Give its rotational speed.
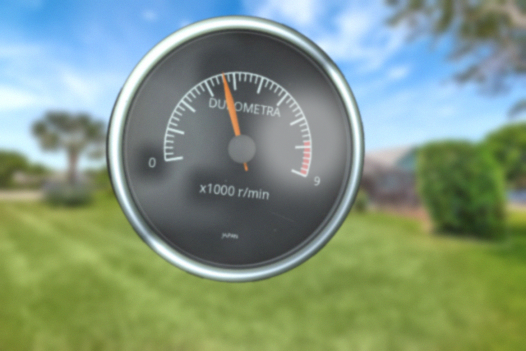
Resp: {"value": 3600, "unit": "rpm"}
